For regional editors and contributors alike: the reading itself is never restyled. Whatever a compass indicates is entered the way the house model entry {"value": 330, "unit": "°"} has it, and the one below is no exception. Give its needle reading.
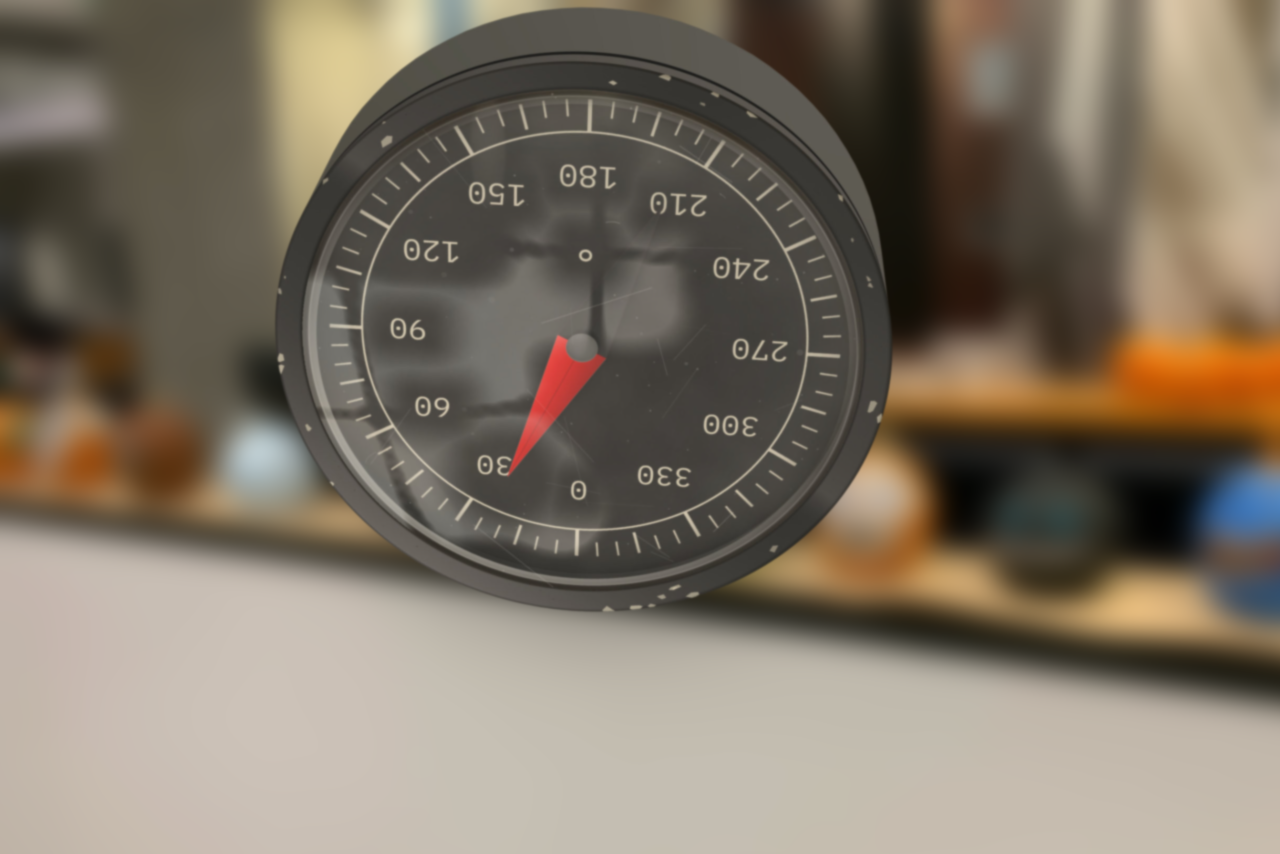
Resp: {"value": 25, "unit": "°"}
